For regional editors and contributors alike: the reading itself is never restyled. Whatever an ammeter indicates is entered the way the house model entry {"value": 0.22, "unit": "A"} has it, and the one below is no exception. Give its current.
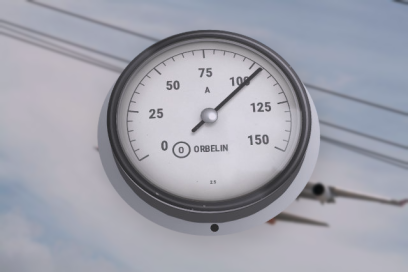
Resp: {"value": 105, "unit": "A"}
